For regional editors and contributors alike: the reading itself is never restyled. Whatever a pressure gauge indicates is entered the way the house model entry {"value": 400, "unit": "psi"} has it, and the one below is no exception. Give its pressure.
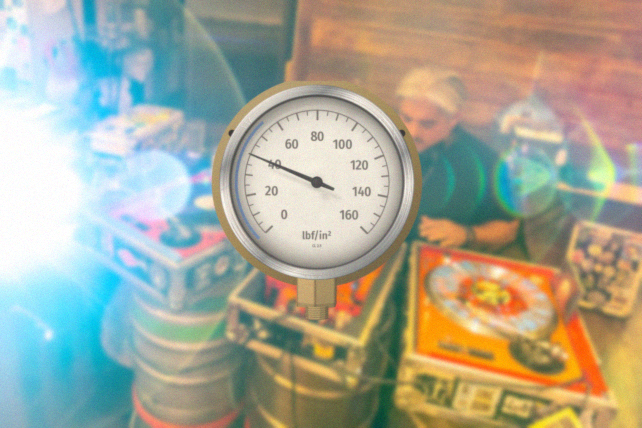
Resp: {"value": 40, "unit": "psi"}
